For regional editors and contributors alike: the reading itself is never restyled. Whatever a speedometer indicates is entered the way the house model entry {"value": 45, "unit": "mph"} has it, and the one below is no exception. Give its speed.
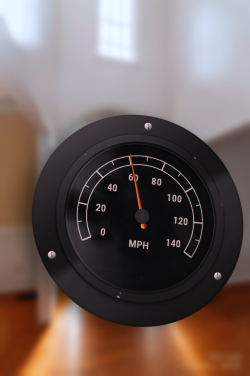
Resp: {"value": 60, "unit": "mph"}
